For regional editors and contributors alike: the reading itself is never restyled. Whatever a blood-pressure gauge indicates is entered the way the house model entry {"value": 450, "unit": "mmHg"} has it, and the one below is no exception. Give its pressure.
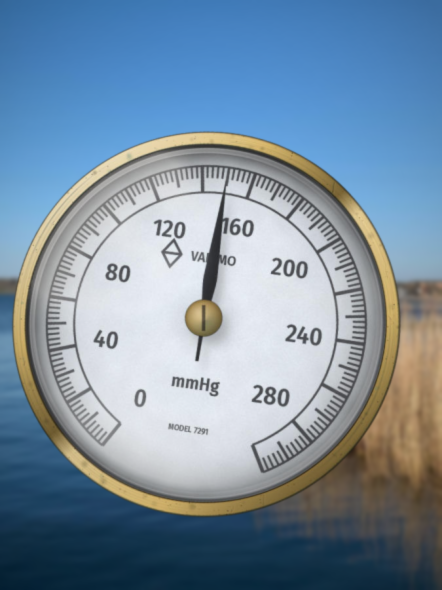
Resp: {"value": 150, "unit": "mmHg"}
